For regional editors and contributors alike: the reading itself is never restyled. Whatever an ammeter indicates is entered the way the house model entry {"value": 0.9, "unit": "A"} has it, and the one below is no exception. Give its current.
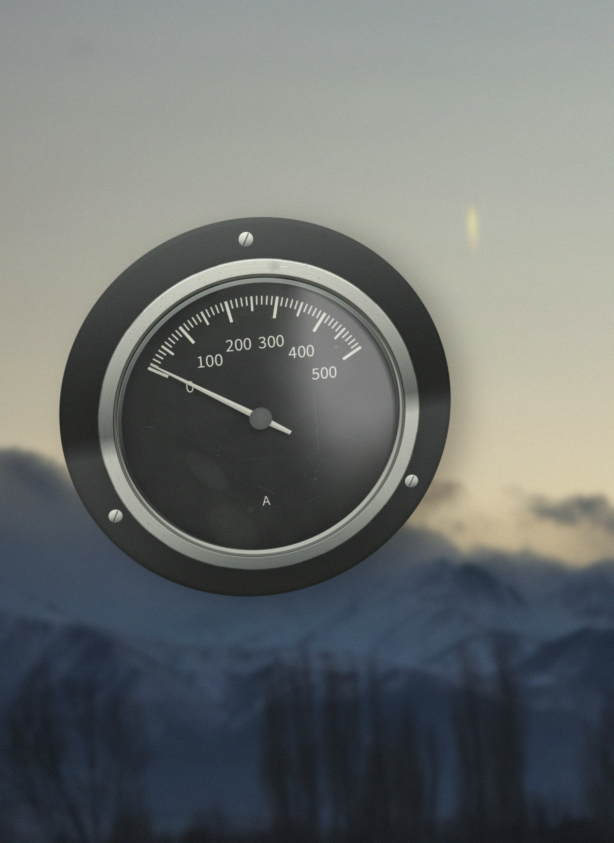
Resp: {"value": 10, "unit": "A"}
